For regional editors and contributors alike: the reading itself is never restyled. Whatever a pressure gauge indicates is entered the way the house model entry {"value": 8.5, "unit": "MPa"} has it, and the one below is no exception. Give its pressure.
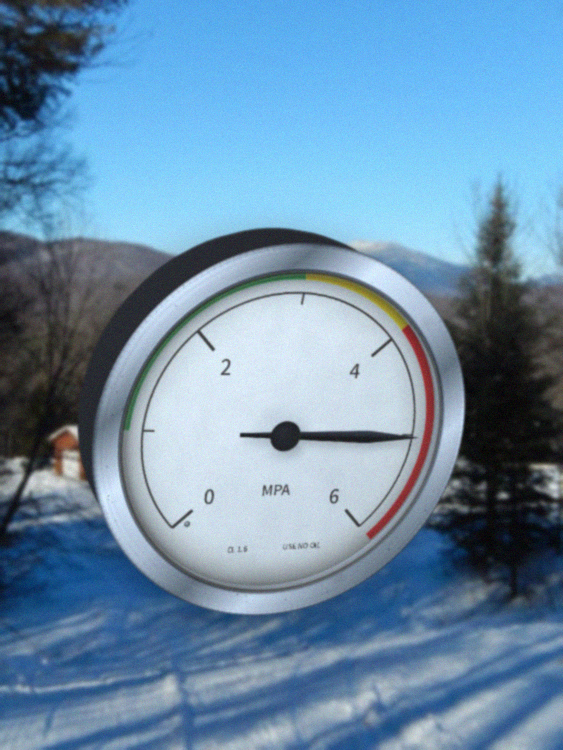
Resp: {"value": 5, "unit": "MPa"}
